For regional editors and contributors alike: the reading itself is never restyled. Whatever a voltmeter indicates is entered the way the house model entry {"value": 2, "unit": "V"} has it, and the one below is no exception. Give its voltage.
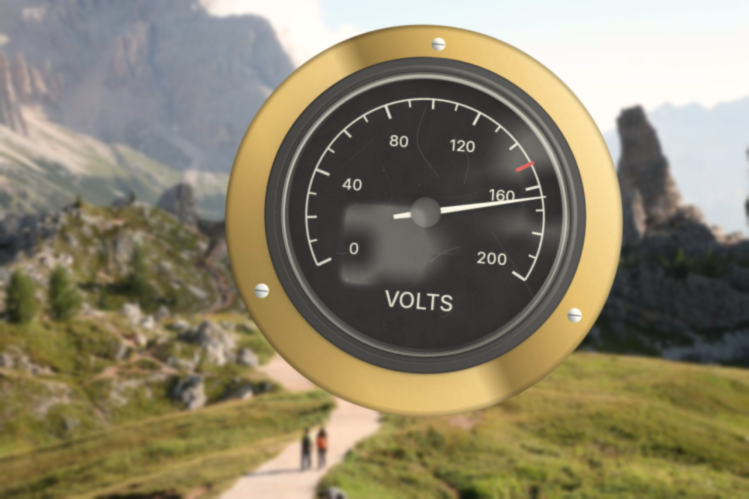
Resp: {"value": 165, "unit": "V"}
